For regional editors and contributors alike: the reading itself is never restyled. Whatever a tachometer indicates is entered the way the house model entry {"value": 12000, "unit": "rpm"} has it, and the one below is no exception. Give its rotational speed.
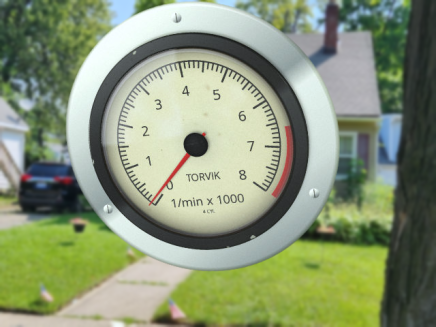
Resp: {"value": 100, "unit": "rpm"}
